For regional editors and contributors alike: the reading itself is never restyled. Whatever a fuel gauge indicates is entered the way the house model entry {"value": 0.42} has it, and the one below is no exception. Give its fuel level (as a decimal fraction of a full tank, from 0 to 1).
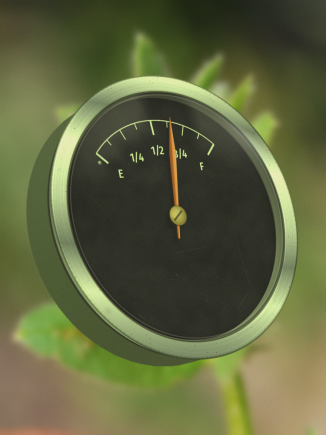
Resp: {"value": 0.625}
